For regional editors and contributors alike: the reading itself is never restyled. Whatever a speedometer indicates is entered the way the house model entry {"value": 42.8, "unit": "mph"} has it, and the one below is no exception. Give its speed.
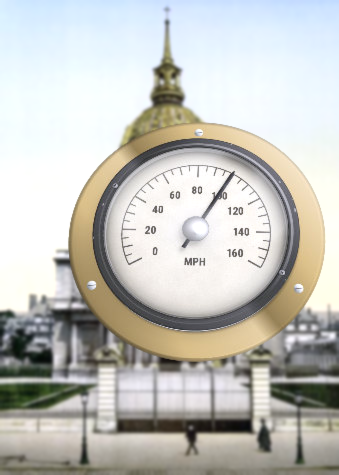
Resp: {"value": 100, "unit": "mph"}
